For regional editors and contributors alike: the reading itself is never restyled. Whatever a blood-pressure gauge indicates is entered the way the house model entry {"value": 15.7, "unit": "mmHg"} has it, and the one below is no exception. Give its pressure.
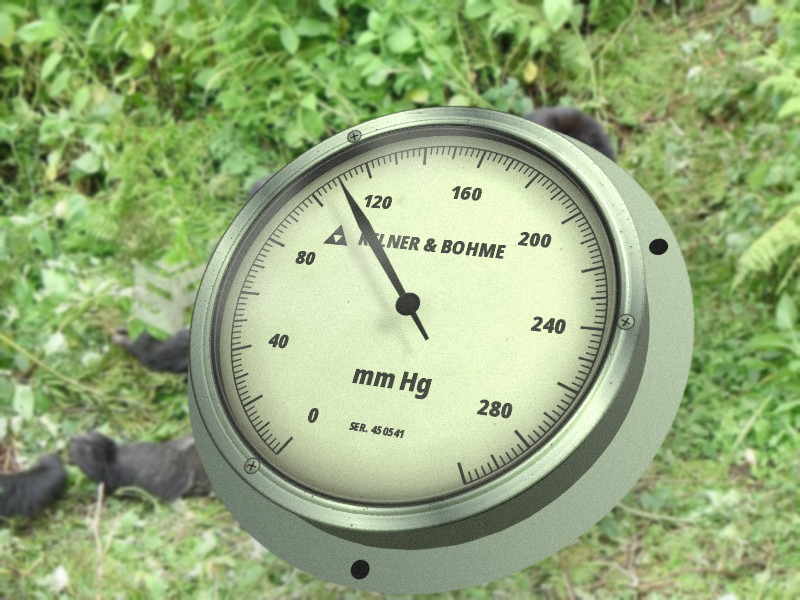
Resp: {"value": 110, "unit": "mmHg"}
